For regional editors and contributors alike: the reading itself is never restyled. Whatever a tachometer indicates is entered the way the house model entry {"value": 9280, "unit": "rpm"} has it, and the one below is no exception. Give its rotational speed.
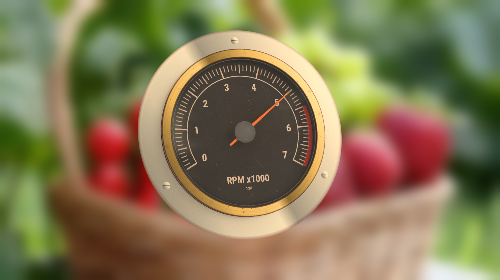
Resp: {"value": 5000, "unit": "rpm"}
